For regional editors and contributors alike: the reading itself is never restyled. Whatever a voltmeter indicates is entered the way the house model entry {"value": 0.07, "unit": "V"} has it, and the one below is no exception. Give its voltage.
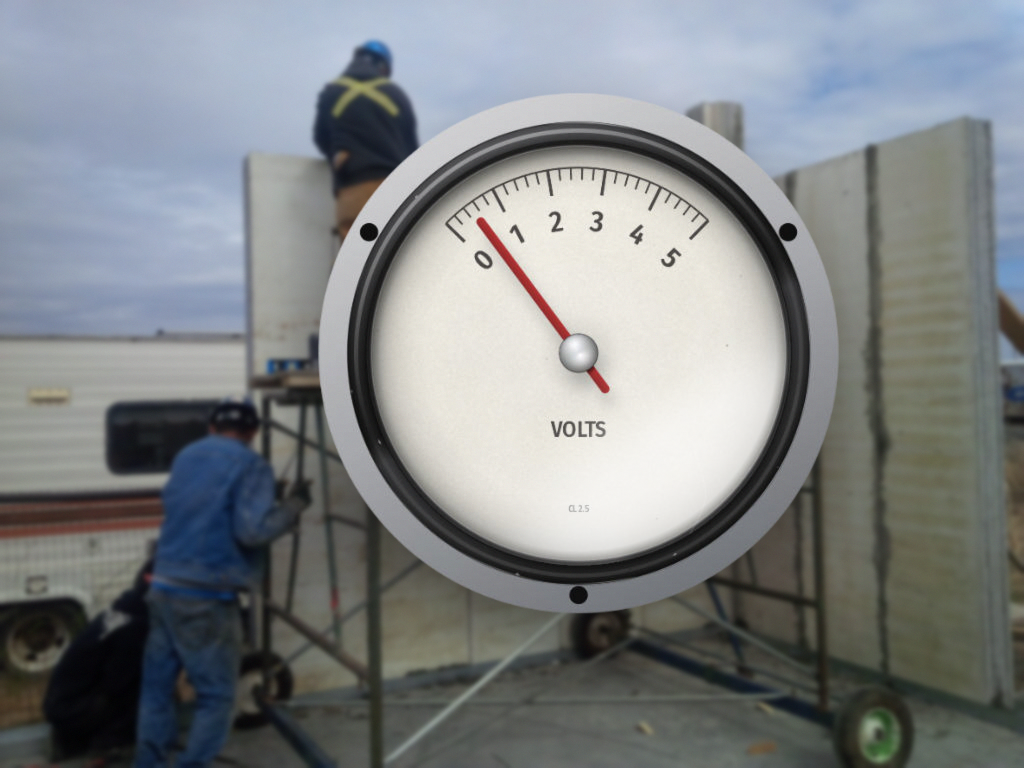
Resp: {"value": 0.5, "unit": "V"}
